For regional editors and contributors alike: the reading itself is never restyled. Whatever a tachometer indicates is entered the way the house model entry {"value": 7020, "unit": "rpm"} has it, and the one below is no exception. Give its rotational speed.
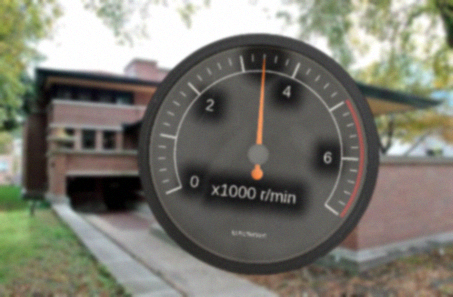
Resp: {"value": 3400, "unit": "rpm"}
